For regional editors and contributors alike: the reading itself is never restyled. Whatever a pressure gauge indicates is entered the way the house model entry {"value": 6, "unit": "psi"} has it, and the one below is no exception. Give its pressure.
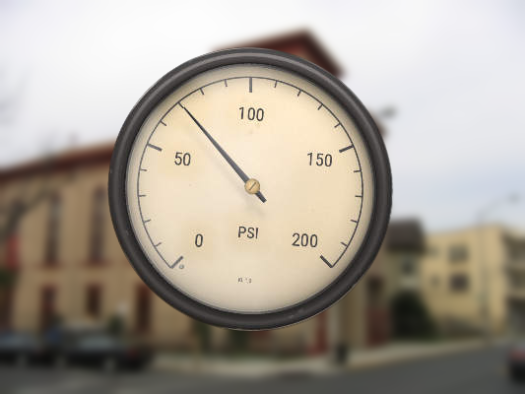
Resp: {"value": 70, "unit": "psi"}
